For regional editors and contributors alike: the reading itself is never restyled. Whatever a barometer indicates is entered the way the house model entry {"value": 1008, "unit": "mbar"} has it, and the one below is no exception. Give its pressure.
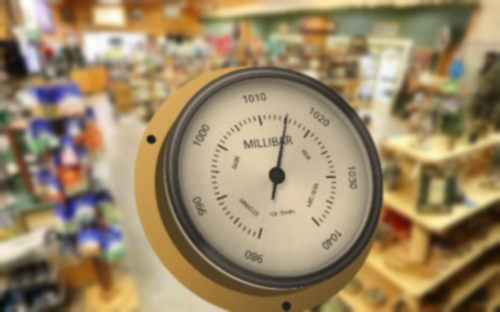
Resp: {"value": 1015, "unit": "mbar"}
